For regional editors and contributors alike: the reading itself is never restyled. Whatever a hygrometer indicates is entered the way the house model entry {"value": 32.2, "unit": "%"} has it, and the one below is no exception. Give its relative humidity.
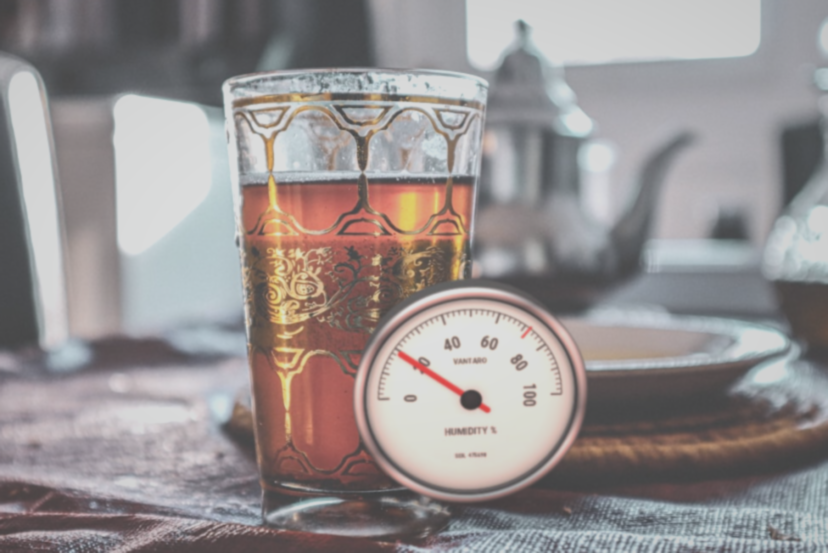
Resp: {"value": 20, "unit": "%"}
